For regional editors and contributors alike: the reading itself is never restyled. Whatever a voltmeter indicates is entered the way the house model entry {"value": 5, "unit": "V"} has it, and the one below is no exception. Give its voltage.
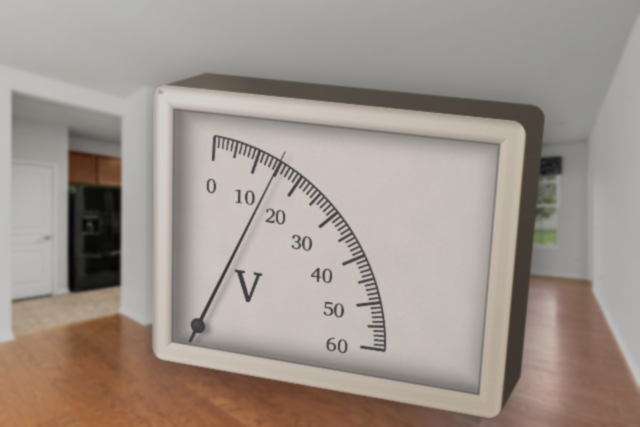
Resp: {"value": 15, "unit": "V"}
